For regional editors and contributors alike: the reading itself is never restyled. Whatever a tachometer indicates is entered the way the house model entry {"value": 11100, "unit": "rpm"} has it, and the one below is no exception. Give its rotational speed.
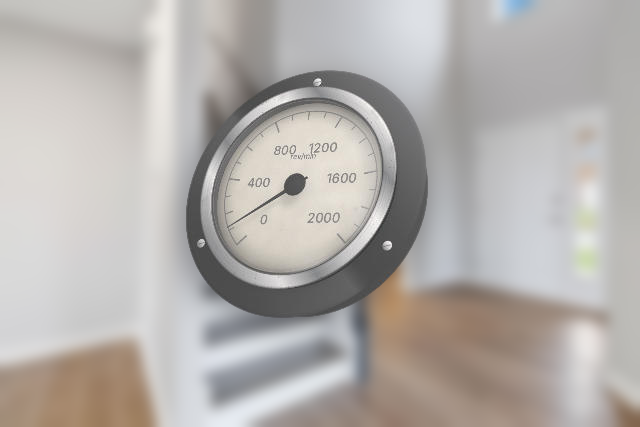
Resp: {"value": 100, "unit": "rpm"}
